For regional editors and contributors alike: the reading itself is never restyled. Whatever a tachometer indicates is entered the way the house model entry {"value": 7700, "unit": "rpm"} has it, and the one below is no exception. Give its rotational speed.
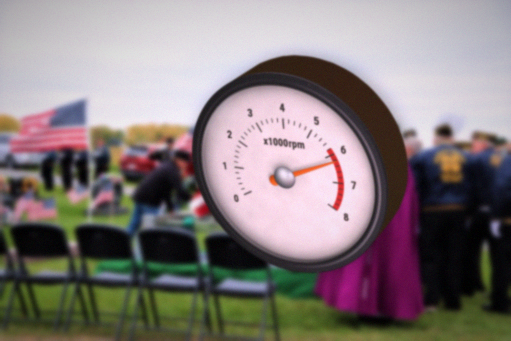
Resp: {"value": 6200, "unit": "rpm"}
